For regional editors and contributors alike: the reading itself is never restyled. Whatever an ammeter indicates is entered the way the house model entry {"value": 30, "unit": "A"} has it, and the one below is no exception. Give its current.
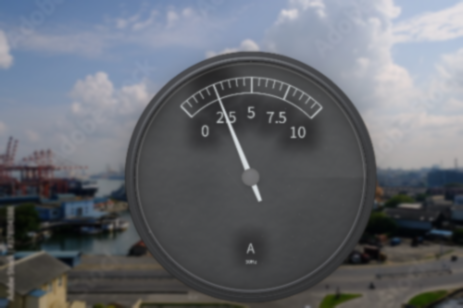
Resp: {"value": 2.5, "unit": "A"}
